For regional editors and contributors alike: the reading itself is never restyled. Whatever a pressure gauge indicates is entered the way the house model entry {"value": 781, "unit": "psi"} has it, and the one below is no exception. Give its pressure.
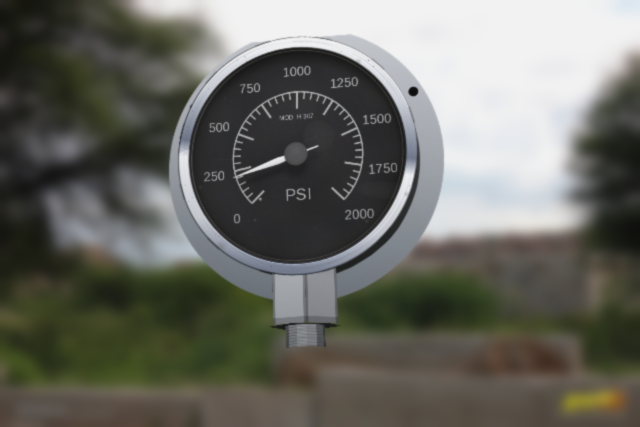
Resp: {"value": 200, "unit": "psi"}
